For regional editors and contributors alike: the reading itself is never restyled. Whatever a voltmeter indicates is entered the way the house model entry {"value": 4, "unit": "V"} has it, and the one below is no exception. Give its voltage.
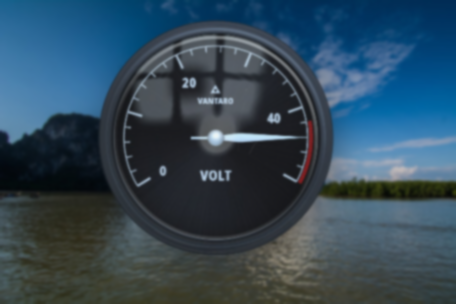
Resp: {"value": 44, "unit": "V"}
